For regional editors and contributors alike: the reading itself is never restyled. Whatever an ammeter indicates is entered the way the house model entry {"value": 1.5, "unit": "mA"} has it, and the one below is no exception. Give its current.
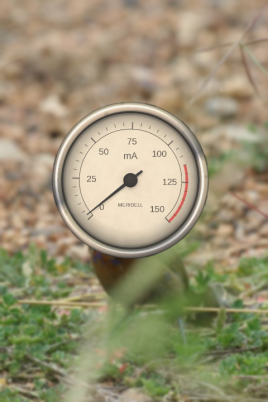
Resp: {"value": 2.5, "unit": "mA"}
